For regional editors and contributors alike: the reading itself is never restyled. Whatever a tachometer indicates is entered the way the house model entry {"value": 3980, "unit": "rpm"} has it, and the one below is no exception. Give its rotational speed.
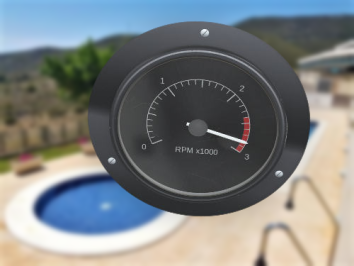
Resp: {"value": 2800, "unit": "rpm"}
